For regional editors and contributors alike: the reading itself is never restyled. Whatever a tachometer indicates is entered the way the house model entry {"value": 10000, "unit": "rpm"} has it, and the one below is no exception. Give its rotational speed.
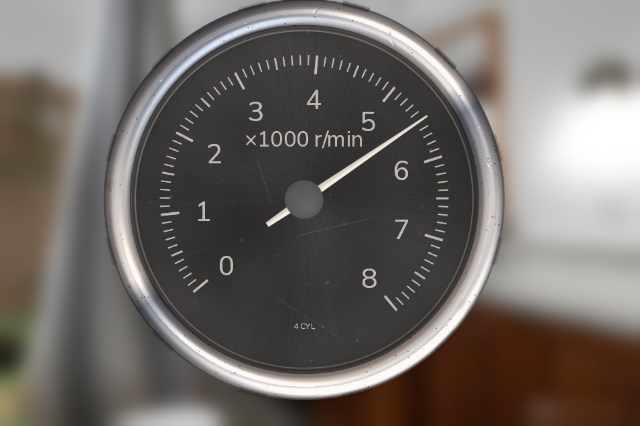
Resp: {"value": 5500, "unit": "rpm"}
